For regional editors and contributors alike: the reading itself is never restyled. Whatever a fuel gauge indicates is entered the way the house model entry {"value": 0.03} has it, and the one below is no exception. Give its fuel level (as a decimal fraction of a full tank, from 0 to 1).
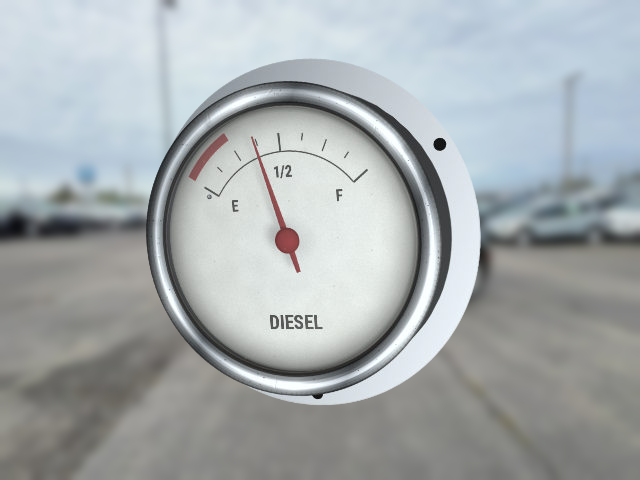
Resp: {"value": 0.375}
